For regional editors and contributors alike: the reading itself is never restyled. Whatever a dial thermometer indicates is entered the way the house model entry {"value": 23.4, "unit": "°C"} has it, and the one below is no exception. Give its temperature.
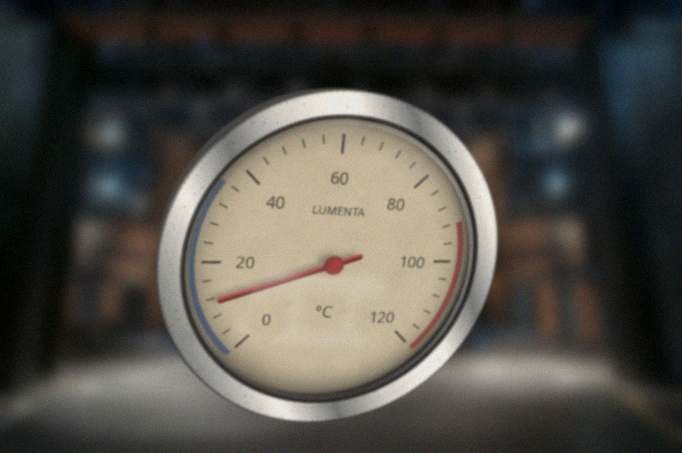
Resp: {"value": 12, "unit": "°C"}
